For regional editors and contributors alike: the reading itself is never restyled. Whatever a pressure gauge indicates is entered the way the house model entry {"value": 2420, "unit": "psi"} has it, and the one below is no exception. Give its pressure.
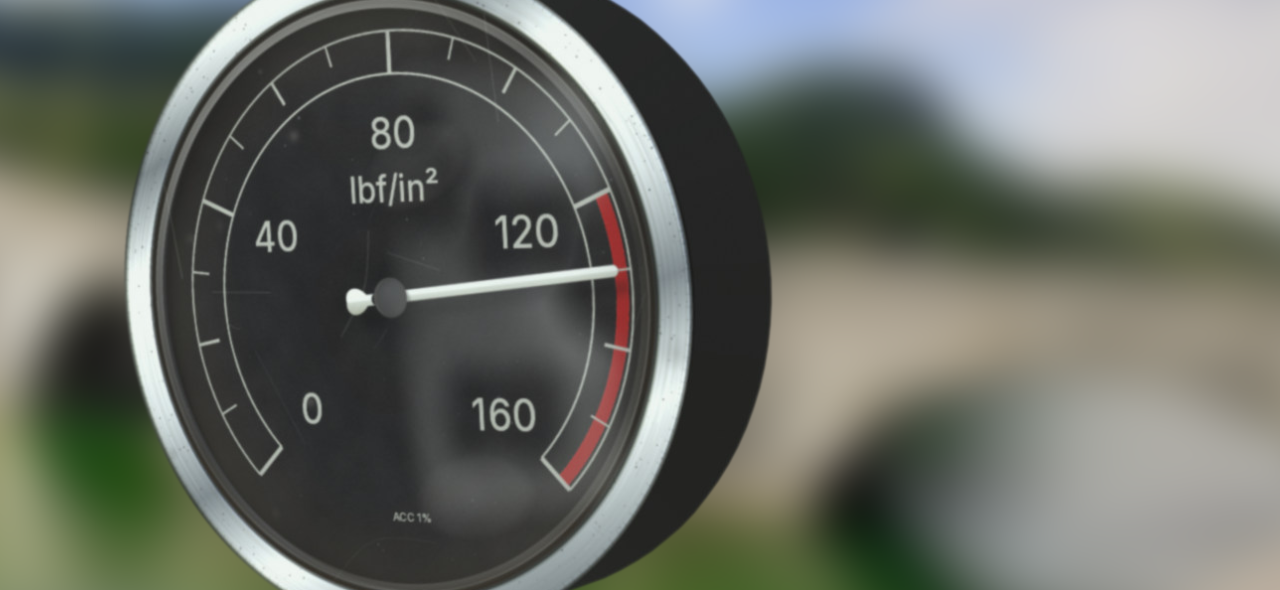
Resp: {"value": 130, "unit": "psi"}
